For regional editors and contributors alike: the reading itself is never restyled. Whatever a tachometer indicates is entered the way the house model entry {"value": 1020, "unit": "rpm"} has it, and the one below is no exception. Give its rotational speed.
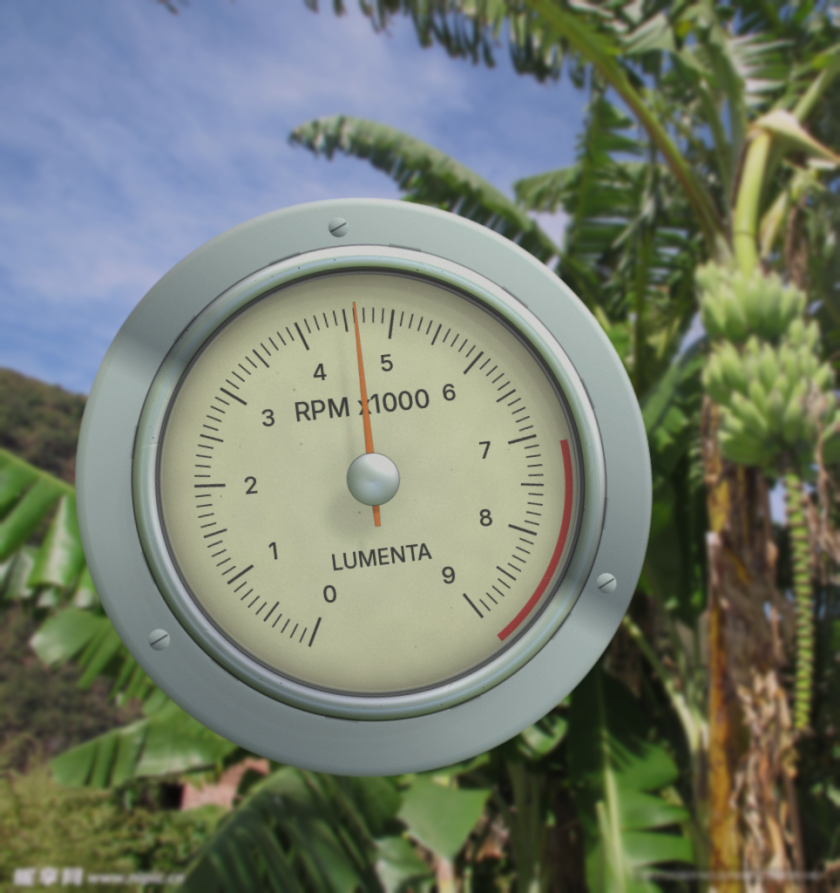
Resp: {"value": 4600, "unit": "rpm"}
